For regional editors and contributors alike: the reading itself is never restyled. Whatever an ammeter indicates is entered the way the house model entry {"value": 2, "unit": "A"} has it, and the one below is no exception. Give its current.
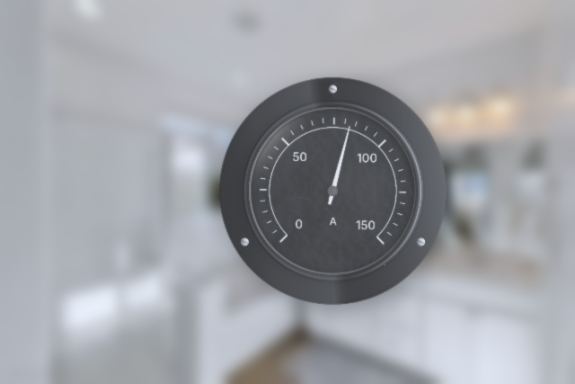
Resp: {"value": 82.5, "unit": "A"}
